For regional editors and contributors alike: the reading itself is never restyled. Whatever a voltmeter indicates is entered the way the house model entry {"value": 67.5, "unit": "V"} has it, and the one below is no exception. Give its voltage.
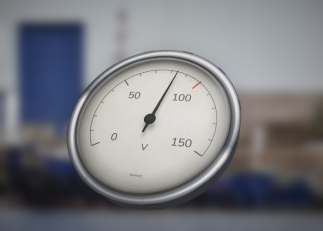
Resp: {"value": 85, "unit": "V"}
